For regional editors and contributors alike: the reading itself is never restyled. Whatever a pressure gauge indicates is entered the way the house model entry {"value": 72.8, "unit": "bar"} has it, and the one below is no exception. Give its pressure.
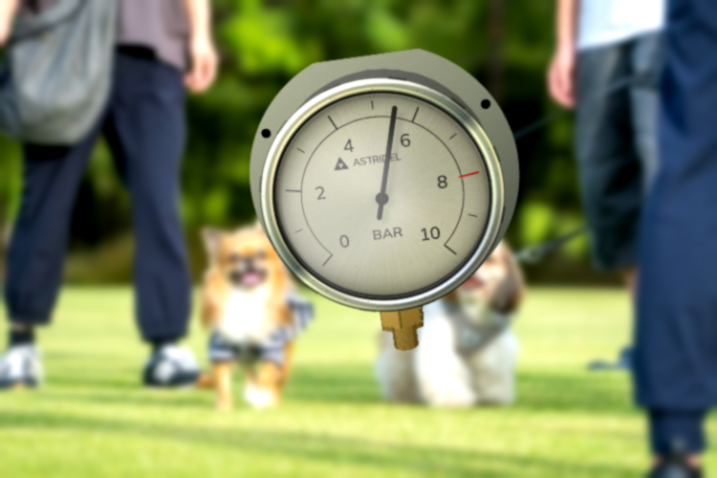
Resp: {"value": 5.5, "unit": "bar"}
